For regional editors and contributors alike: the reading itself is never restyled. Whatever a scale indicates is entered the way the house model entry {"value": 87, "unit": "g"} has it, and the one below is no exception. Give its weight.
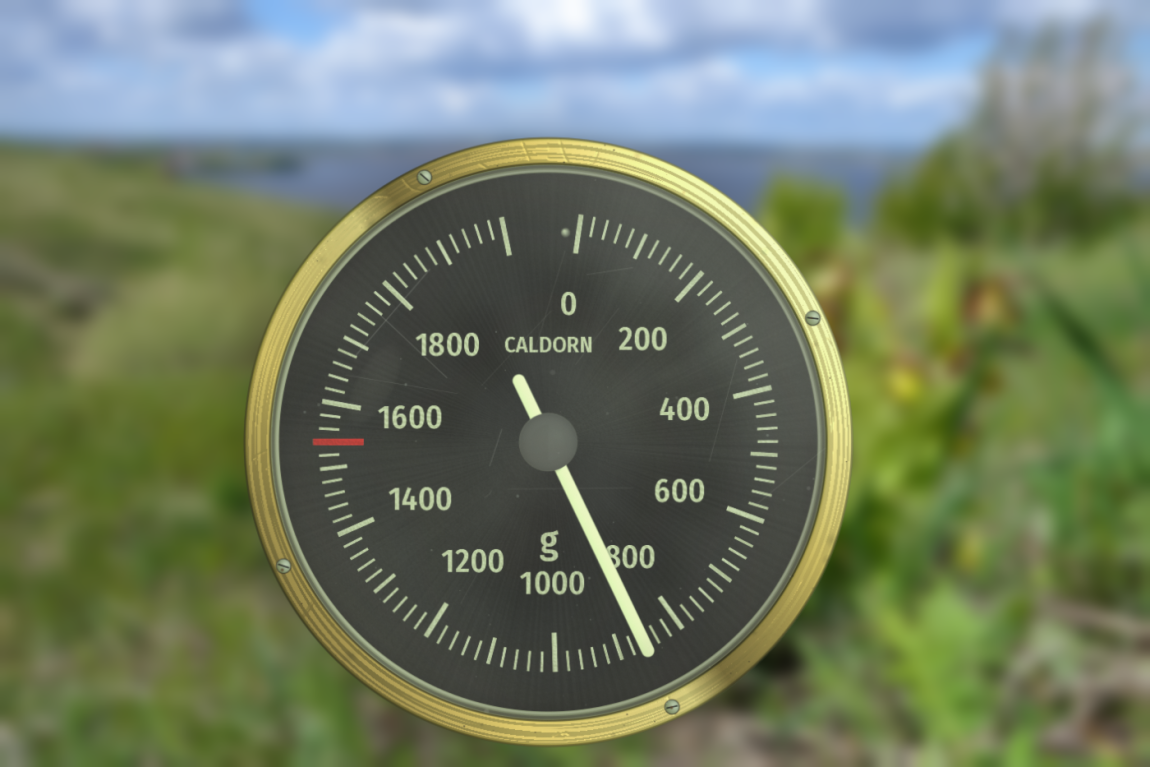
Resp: {"value": 860, "unit": "g"}
